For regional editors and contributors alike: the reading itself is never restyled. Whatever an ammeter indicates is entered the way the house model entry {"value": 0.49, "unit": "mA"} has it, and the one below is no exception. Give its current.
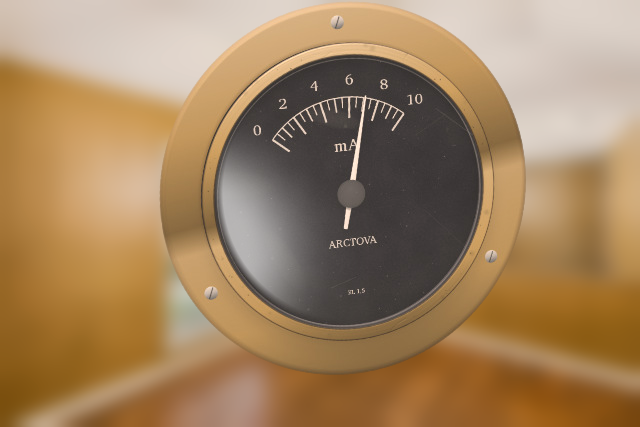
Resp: {"value": 7, "unit": "mA"}
